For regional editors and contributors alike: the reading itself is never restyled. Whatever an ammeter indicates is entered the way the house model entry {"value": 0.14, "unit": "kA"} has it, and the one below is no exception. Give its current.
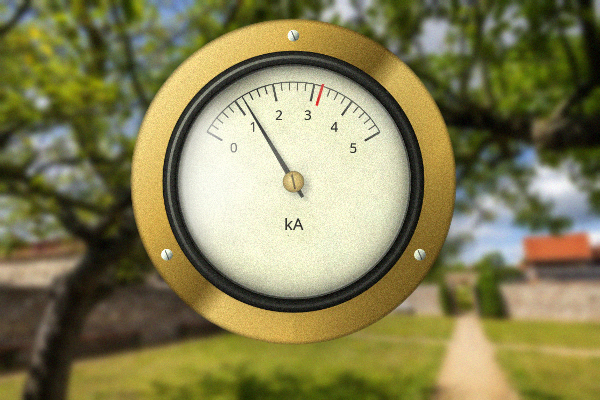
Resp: {"value": 1.2, "unit": "kA"}
